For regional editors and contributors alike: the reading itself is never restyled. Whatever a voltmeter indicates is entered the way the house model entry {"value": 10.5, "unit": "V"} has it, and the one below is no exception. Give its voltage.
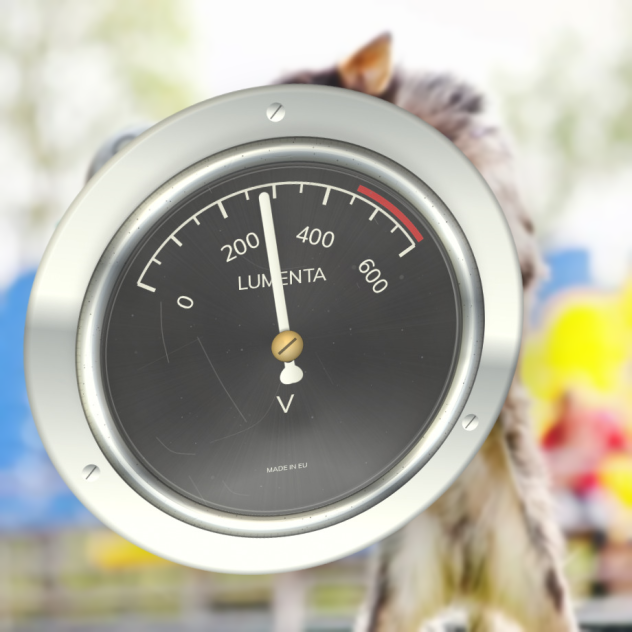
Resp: {"value": 275, "unit": "V"}
